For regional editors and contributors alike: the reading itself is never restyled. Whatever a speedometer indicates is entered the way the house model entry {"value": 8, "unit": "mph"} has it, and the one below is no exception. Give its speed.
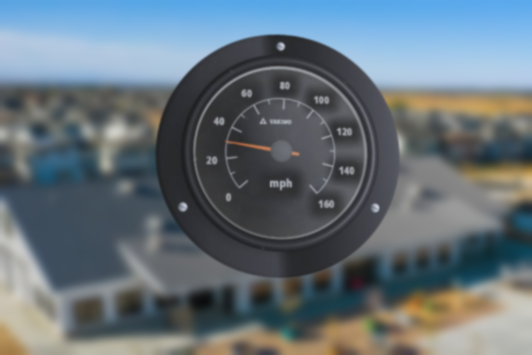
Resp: {"value": 30, "unit": "mph"}
